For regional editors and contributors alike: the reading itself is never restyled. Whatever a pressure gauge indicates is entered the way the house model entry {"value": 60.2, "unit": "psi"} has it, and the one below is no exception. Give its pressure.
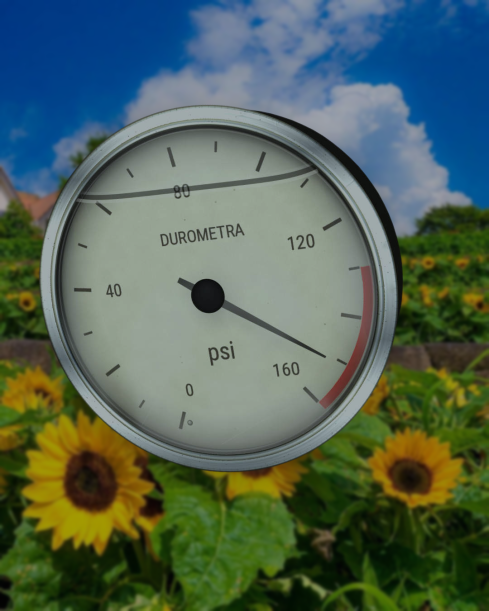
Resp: {"value": 150, "unit": "psi"}
